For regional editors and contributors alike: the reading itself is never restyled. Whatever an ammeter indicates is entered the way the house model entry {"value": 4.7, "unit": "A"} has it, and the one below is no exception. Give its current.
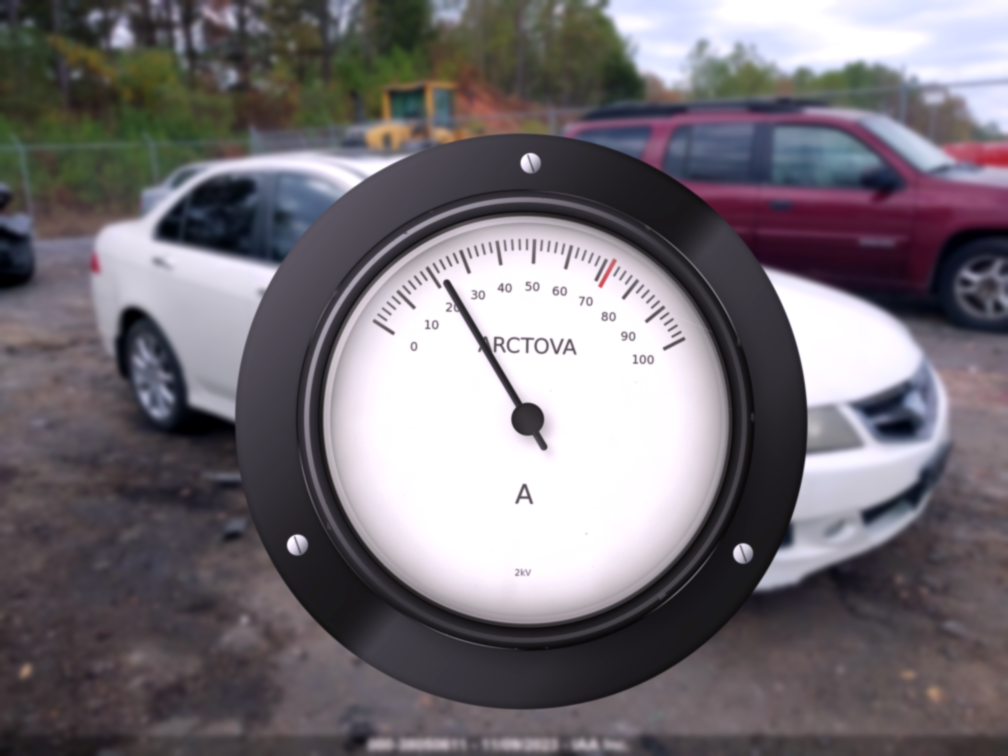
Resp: {"value": 22, "unit": "A"}
